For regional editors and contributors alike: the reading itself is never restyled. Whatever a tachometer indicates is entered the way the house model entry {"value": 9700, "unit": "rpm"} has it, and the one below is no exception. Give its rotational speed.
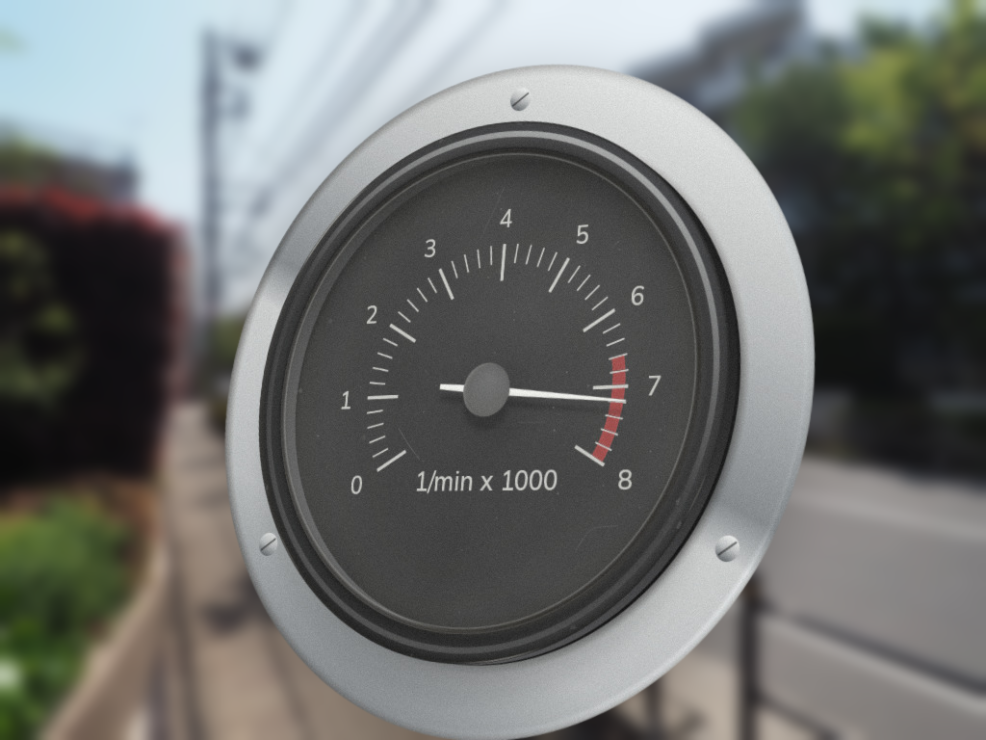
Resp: {"value": 7200, "unit": "rpm"}
